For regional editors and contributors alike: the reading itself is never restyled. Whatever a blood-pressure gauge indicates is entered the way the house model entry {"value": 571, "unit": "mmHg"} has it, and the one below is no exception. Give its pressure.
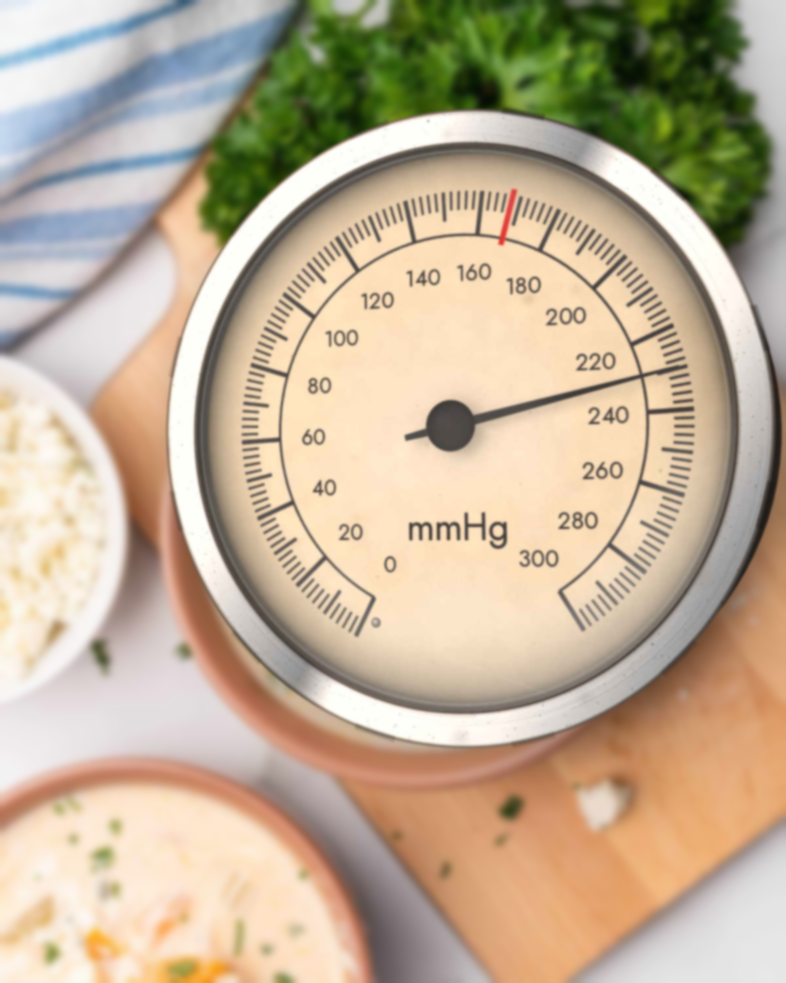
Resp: {"value": 230, "unit": "mmHg"}
